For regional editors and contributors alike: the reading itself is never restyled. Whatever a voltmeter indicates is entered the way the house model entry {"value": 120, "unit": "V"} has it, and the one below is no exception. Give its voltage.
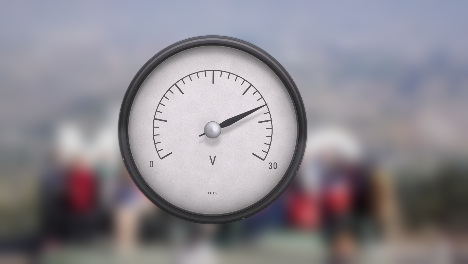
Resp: {"value": 23, "unit": "V"}
